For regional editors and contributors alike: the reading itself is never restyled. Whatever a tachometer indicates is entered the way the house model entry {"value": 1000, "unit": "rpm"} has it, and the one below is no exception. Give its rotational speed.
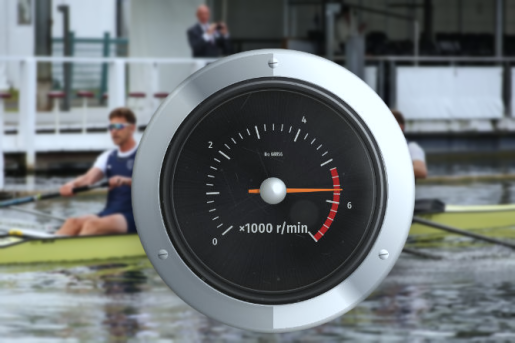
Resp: {"value": 5700, "unit": "rpm"}
